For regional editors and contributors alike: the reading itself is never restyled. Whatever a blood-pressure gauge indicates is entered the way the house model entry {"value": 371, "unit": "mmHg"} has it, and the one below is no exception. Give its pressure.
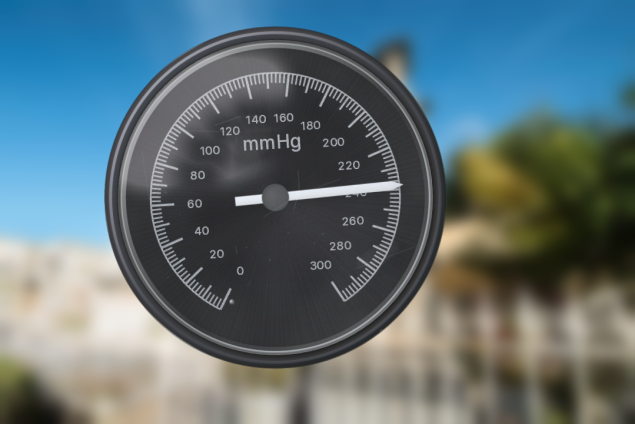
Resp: {"value": 238, "unit": "mmHg"}
